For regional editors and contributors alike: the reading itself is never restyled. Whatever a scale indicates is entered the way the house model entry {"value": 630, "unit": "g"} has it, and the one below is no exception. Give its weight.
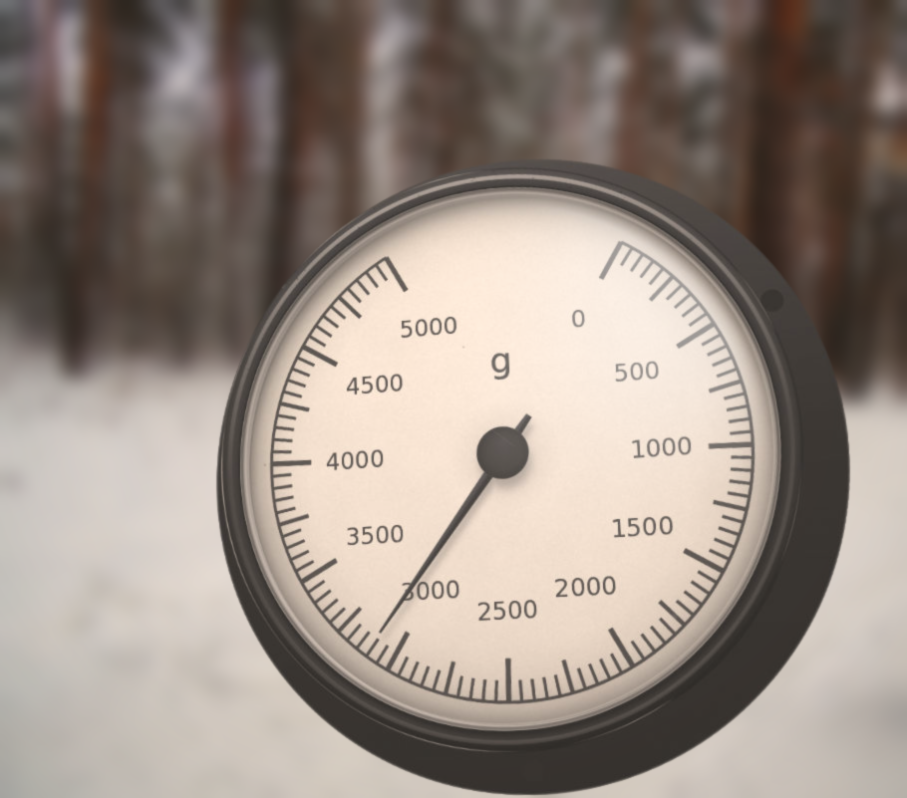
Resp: {"value": 3100, "unit": "g"}
